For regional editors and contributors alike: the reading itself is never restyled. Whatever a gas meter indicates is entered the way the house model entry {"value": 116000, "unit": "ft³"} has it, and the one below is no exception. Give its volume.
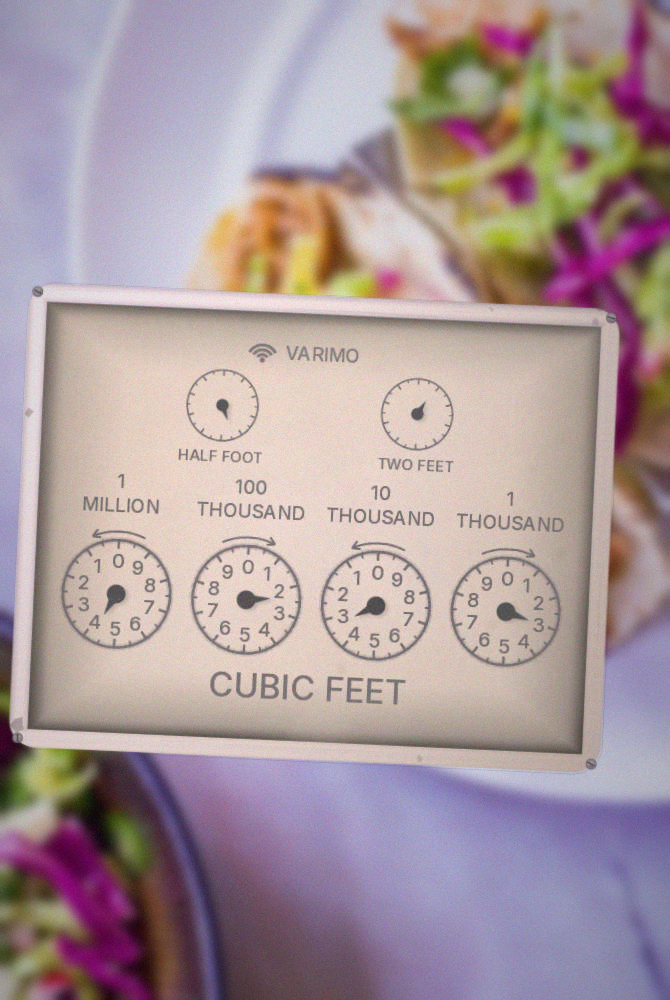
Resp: {"value": 423300, "unit": "ft³"}
